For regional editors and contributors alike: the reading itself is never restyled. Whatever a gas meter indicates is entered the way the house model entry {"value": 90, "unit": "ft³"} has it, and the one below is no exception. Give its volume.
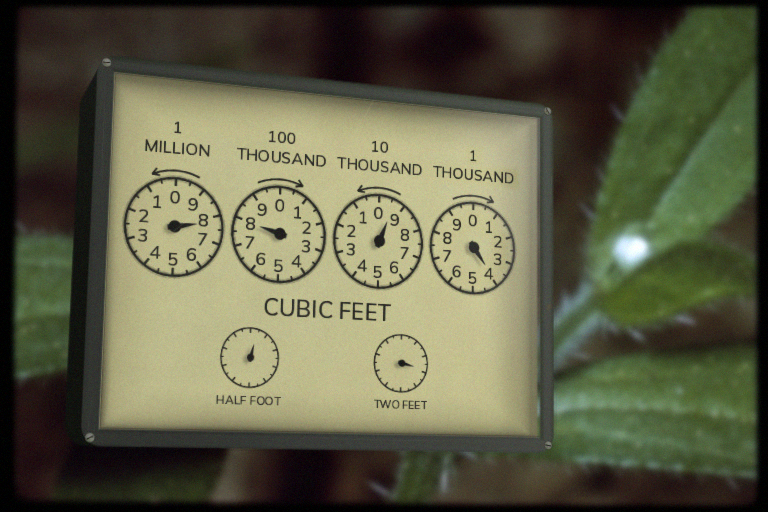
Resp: {"value": 779400, "unit": "ft³"}
